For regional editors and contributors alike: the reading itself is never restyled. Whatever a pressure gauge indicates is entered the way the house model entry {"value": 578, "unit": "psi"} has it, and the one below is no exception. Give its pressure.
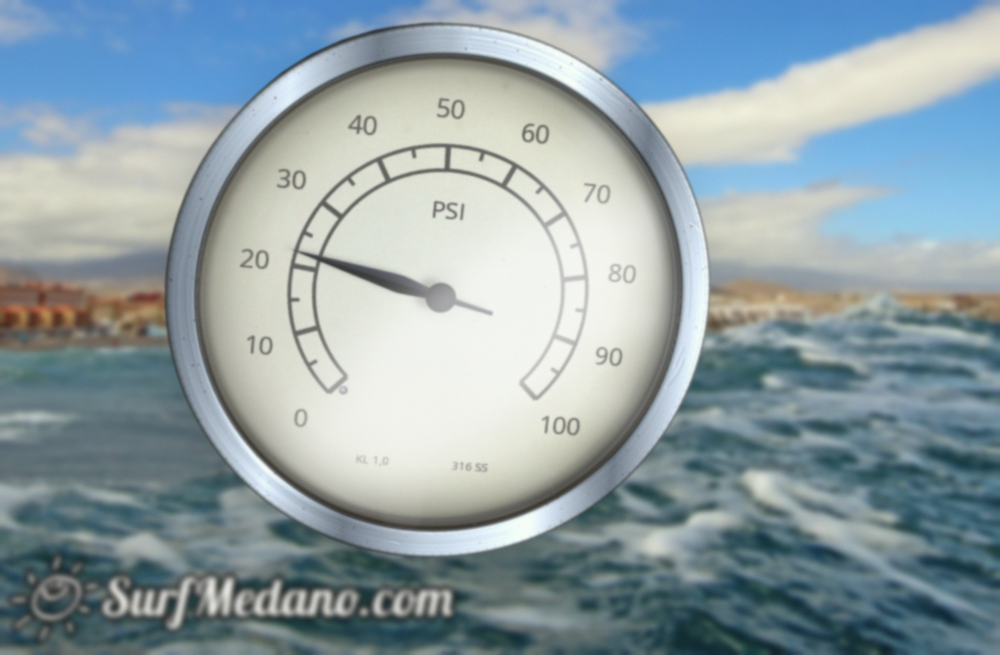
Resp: {"value": 22.5, "unit": "psi"}
